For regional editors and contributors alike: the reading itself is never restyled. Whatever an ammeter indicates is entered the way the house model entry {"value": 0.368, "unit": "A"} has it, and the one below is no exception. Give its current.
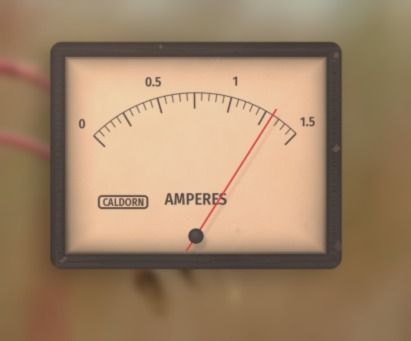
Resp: {"value": 1.3, "unit": "A"}
